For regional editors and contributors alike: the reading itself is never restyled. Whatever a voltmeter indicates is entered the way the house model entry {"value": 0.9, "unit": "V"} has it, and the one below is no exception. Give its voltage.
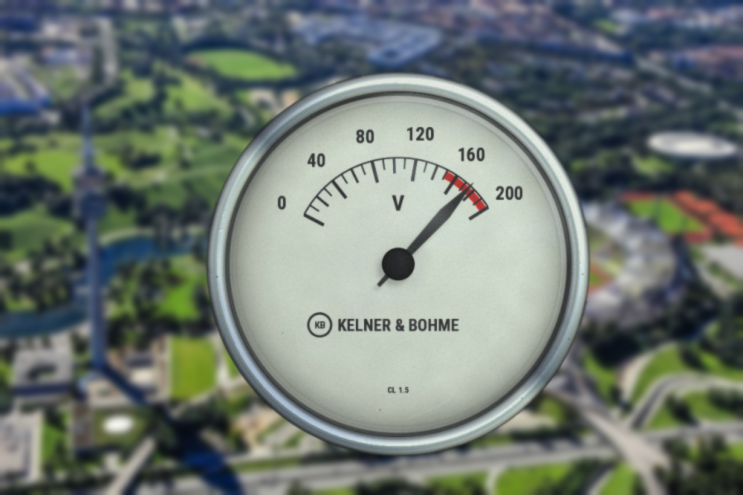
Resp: {"value": 175, "unit": "V"}
